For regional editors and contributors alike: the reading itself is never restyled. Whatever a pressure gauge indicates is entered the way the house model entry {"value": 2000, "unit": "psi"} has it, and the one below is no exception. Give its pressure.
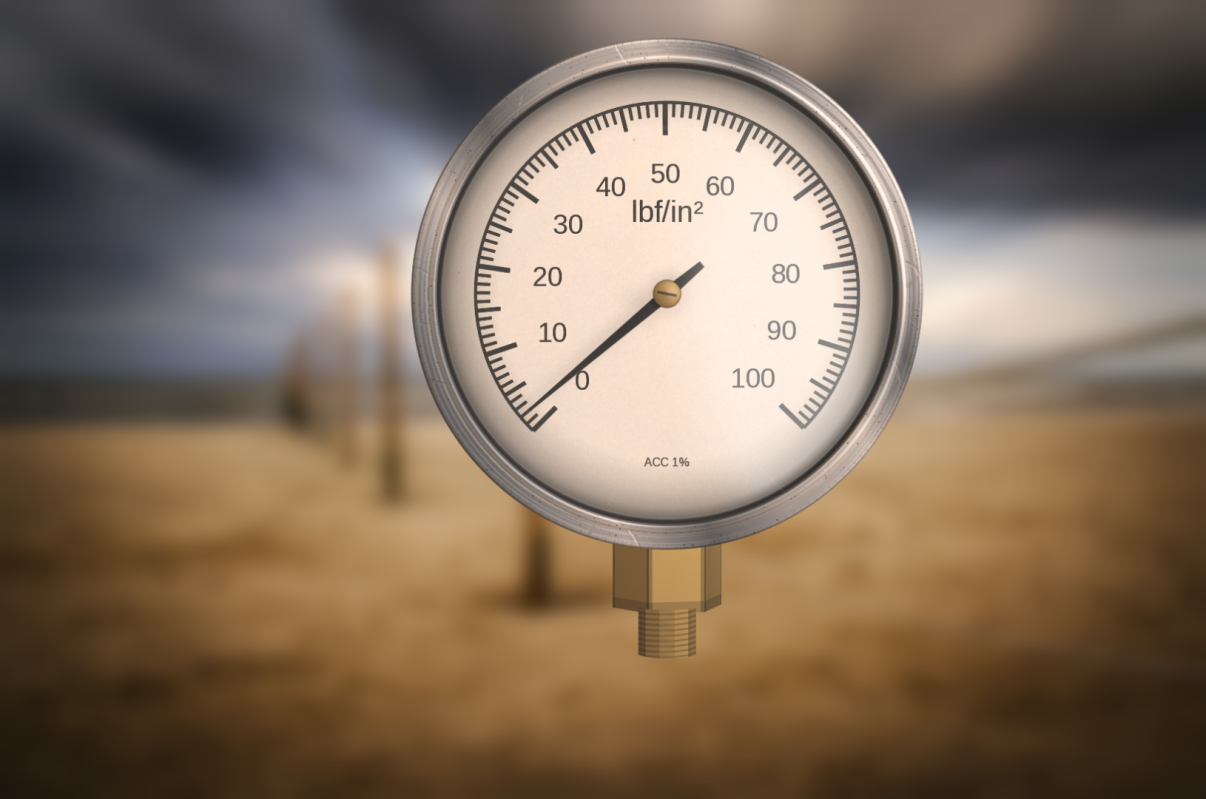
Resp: {"value": 2, "unit": "psi"}
